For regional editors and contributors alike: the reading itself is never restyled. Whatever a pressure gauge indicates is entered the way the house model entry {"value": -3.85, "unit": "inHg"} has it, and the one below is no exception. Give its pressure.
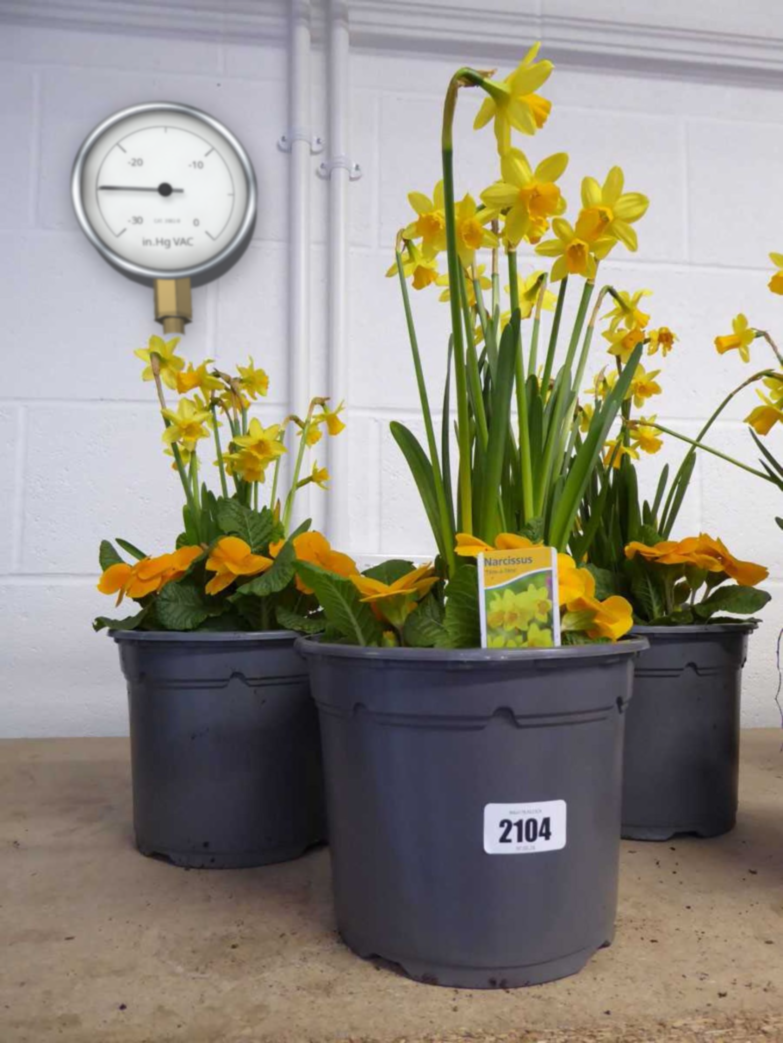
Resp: {"value": -25, "unit": "inHg"}
